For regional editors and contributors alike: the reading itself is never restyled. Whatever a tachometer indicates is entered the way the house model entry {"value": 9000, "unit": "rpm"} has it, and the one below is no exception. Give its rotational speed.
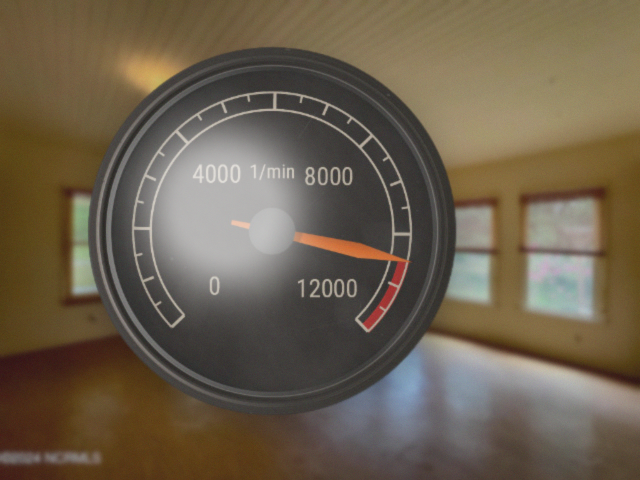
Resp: {"value": 10500, "unit": "rpm"}
